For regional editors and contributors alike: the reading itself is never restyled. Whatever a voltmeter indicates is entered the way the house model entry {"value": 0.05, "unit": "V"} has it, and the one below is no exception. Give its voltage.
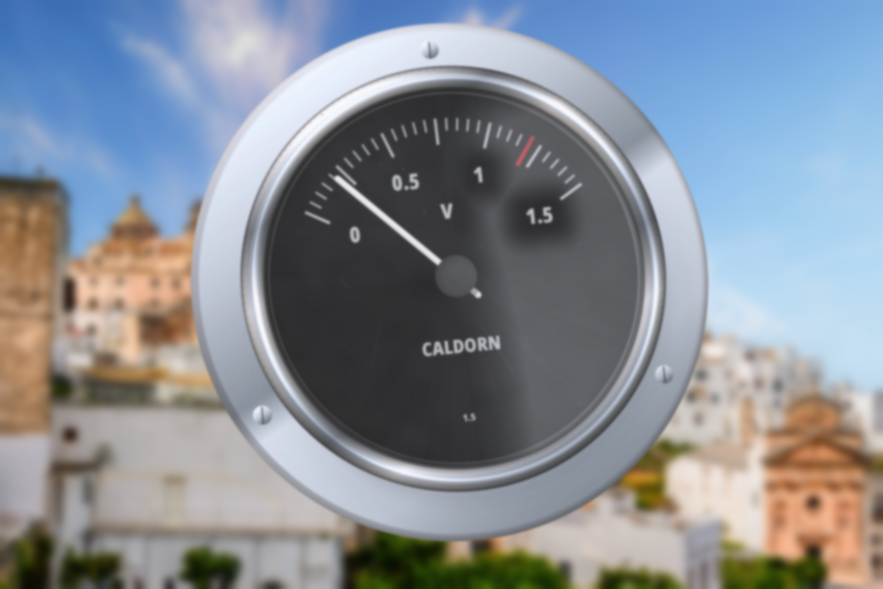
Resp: {"value": 0.2, "unit": "V"}
